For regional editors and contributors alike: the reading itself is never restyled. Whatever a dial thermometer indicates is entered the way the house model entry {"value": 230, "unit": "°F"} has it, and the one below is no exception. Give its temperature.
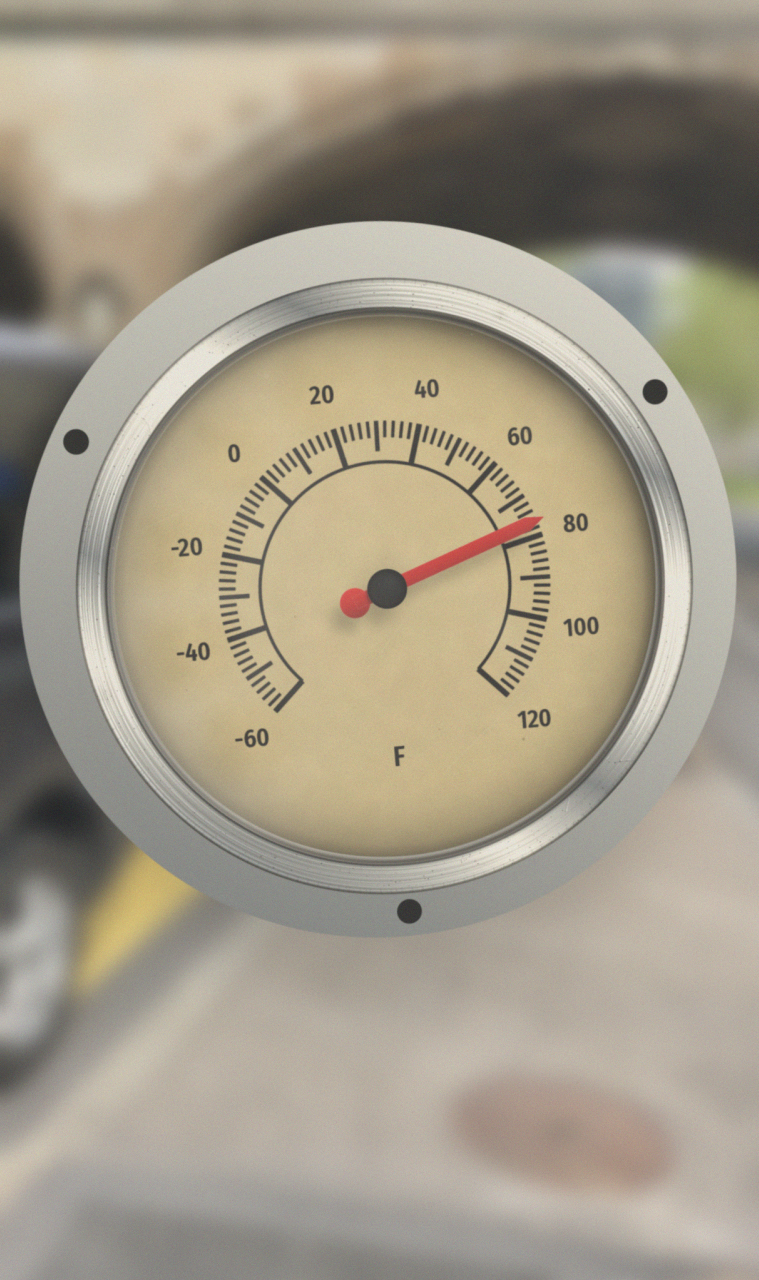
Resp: {"value": 76, "unit": "°F"}
